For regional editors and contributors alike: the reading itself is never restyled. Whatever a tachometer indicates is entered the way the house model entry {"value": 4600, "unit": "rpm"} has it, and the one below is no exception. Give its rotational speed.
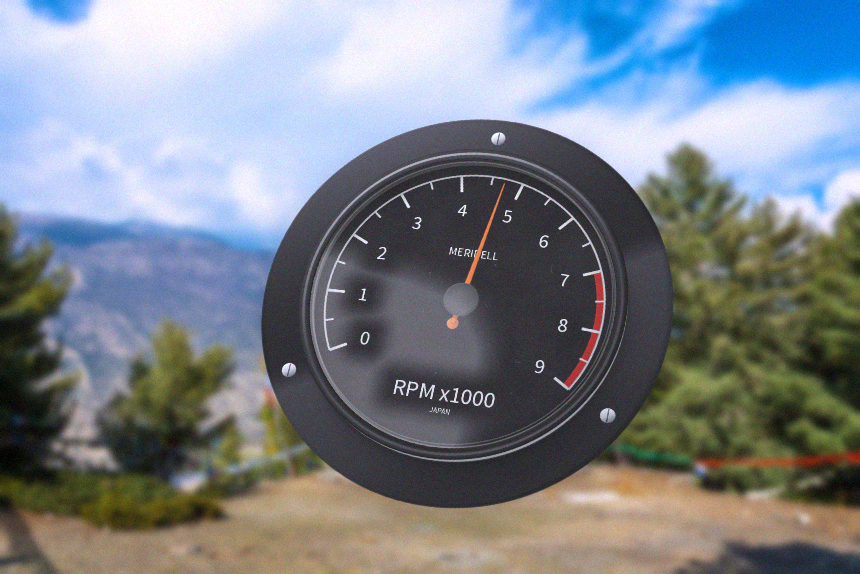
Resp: {"value": 4750, "unit": "rpm"}
